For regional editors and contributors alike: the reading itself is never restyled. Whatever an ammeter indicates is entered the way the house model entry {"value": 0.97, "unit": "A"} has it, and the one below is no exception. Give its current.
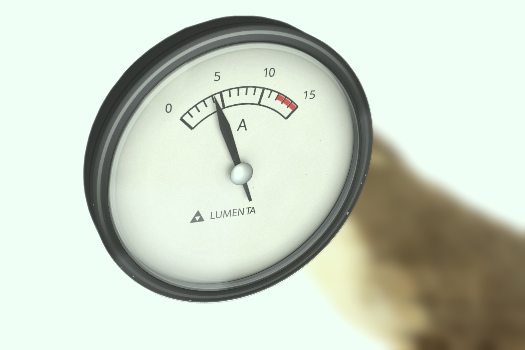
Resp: {"value": 4, "unit": "A"}
